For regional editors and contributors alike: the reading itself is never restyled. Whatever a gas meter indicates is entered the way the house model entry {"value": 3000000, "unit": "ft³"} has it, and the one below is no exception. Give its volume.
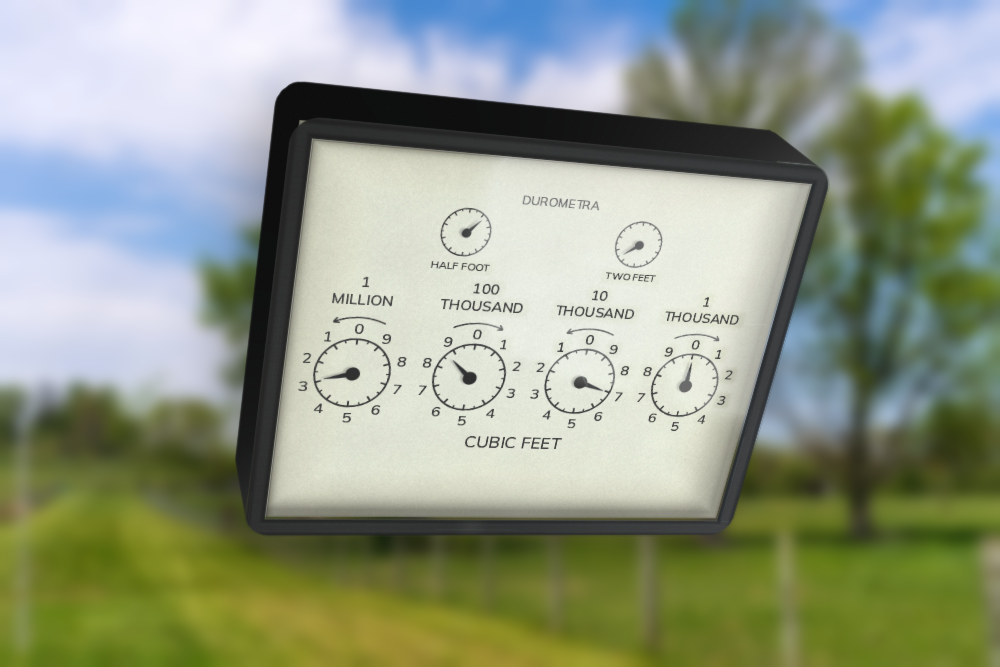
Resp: {"value": 287000, "unit": "ft³"}
